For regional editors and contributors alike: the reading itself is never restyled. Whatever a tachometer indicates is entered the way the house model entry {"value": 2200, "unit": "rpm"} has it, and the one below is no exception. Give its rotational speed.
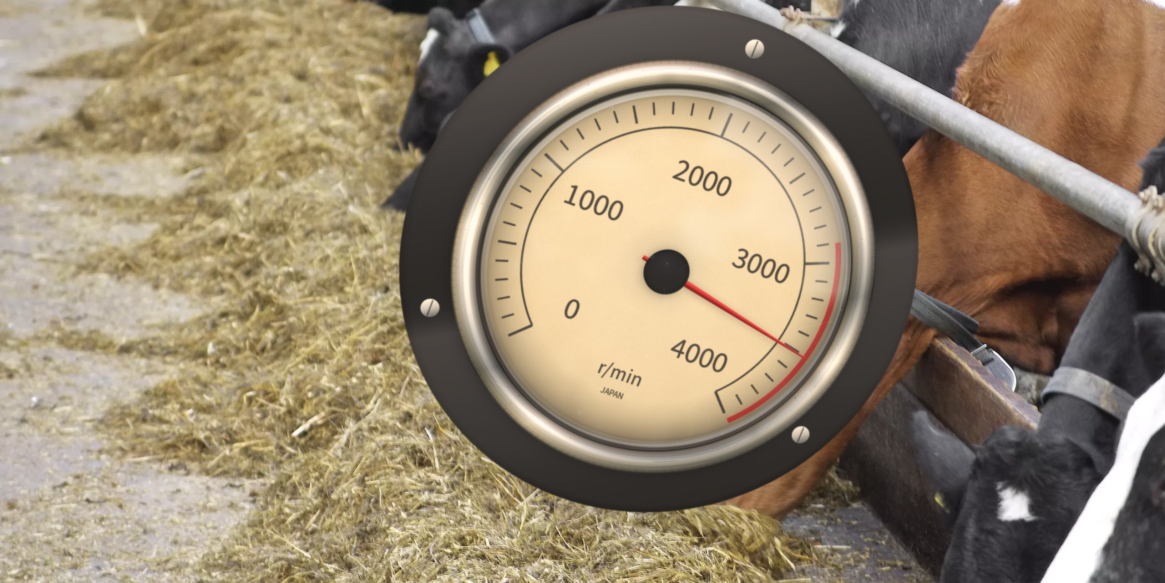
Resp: {"value": 3500, "unit": "rpm"}
